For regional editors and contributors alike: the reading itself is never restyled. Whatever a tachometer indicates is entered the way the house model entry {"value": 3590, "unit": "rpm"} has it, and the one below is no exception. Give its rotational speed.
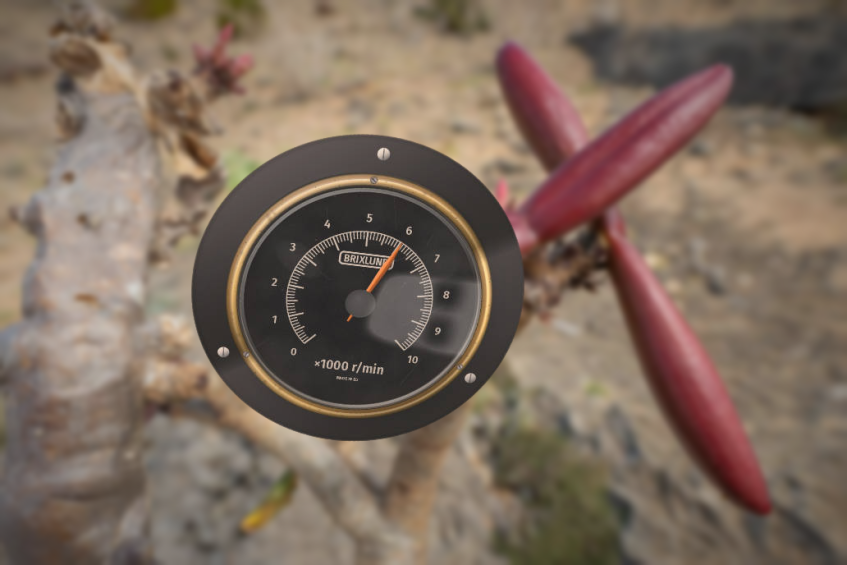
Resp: {"value": 6000, "unit": "rpm"}
